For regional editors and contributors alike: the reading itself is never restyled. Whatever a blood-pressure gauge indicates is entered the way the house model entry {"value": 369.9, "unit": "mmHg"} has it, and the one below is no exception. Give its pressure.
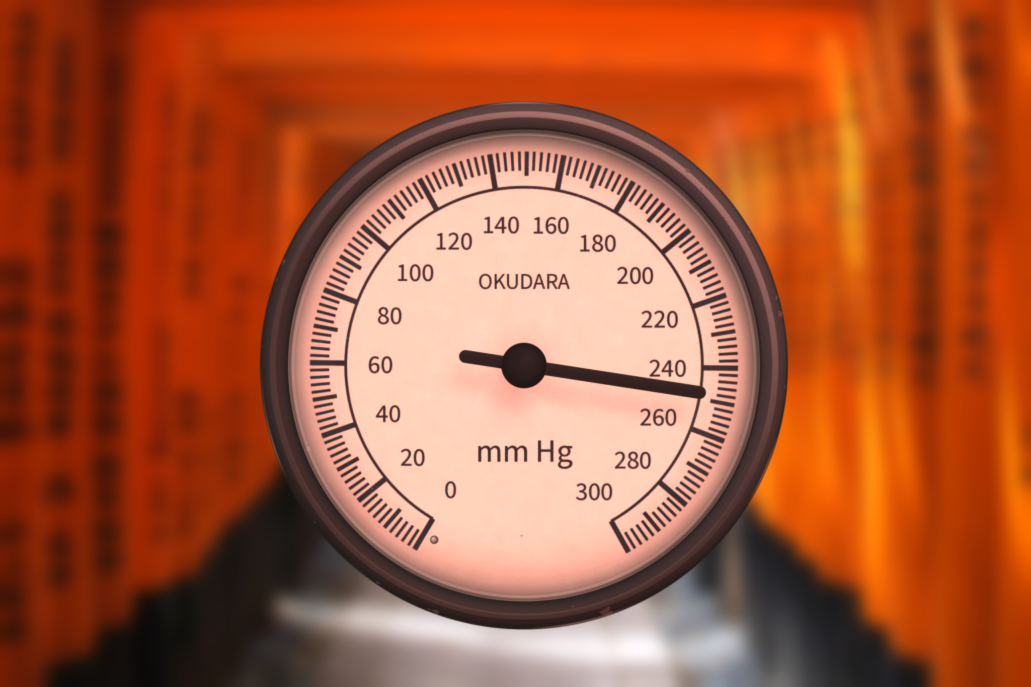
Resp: {"value": 248, "unit": "mmHg"}
